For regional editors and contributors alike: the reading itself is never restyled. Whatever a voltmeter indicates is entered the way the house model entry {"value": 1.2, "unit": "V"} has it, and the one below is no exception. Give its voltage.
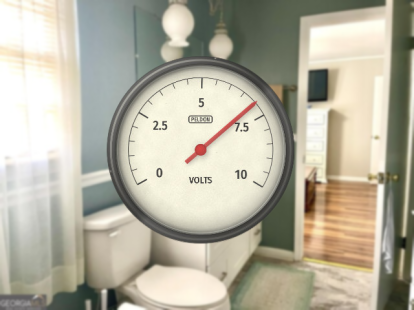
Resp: {"value": 7, "unit": "V"}
